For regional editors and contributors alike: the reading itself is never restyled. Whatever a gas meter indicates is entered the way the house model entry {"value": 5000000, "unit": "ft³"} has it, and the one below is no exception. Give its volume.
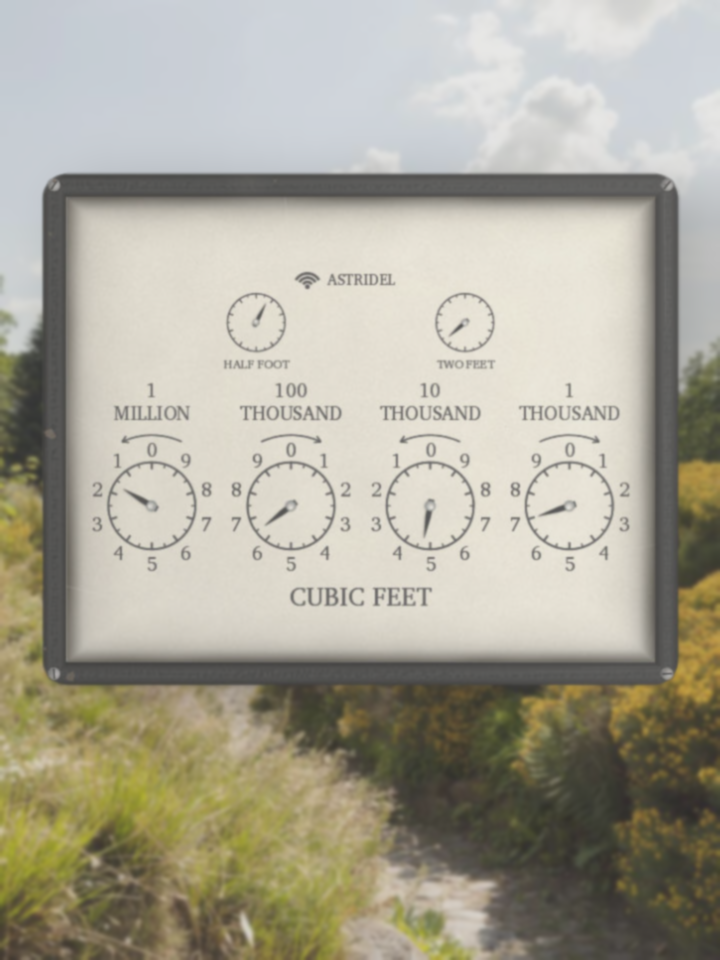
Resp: {"value": 164700, "unit": "ft³"}
